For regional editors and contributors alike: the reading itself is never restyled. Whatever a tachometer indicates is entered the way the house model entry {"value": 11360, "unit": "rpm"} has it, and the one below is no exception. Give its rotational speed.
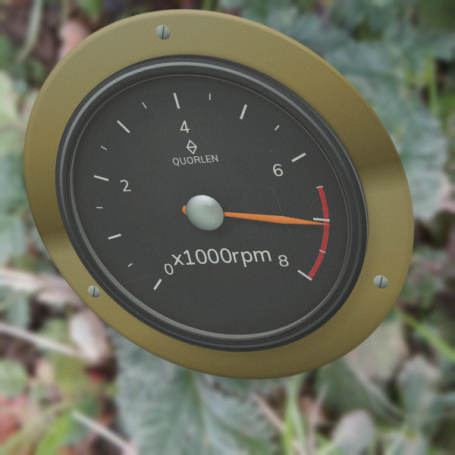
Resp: {"value": 7000, "unit": "rpm"}
